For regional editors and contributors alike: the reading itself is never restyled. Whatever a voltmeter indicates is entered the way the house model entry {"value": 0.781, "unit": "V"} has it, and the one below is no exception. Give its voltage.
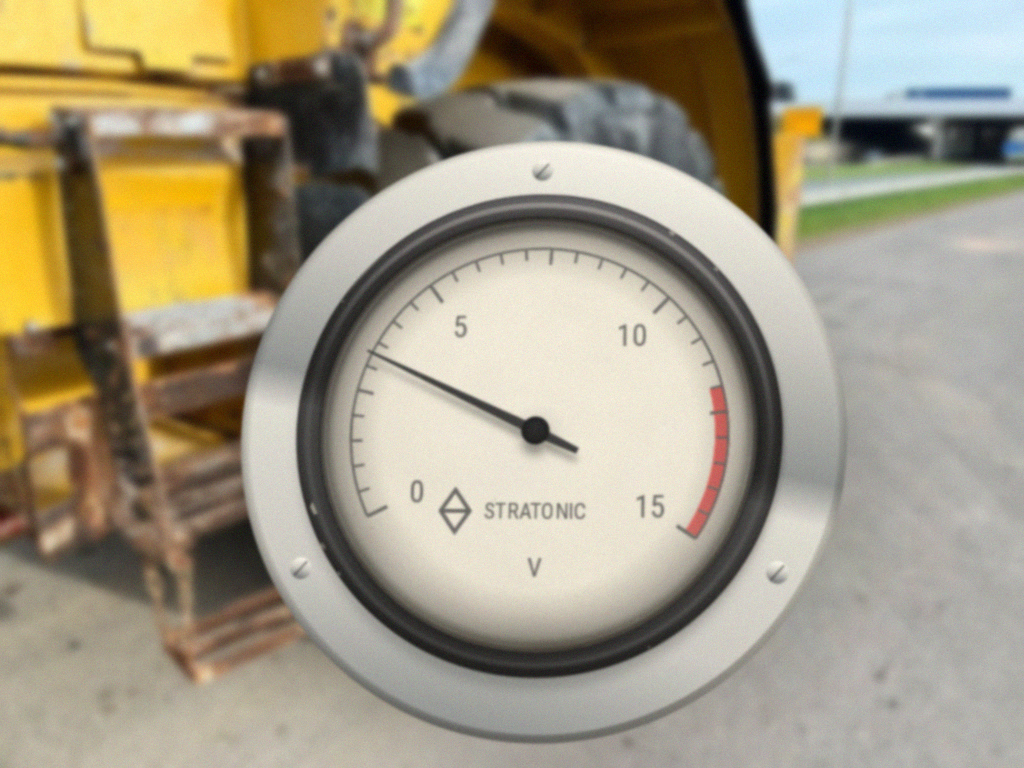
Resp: {"value": 3.25, "unit": "V"}
